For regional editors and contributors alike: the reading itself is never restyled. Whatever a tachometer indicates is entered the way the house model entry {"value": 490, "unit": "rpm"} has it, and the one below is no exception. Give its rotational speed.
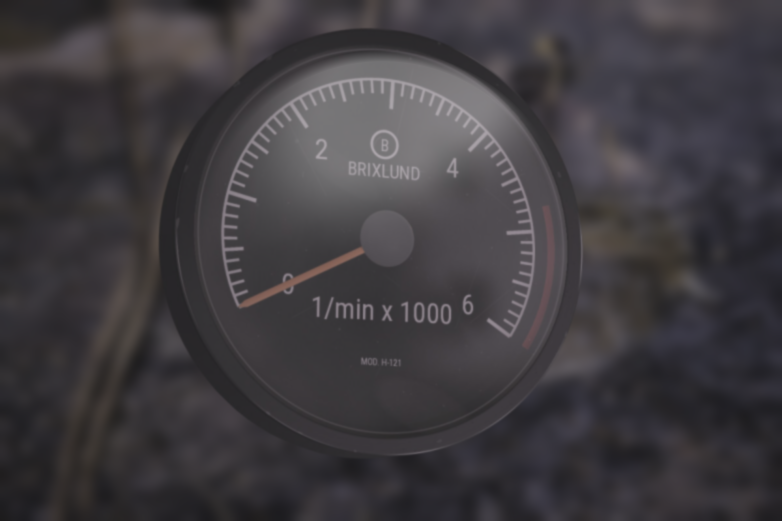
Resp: {"value": 0, "unit": "rpm"}
